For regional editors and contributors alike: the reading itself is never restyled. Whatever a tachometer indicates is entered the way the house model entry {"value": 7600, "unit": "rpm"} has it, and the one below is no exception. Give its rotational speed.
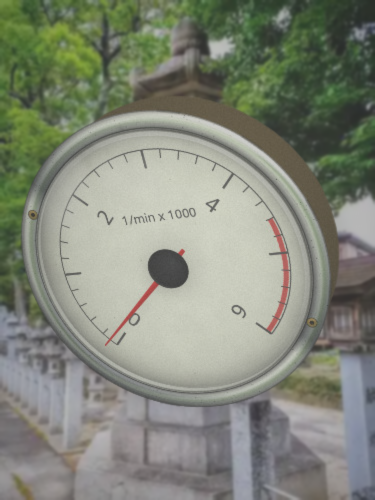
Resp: {"value": 100, "unit": "rpm"}
